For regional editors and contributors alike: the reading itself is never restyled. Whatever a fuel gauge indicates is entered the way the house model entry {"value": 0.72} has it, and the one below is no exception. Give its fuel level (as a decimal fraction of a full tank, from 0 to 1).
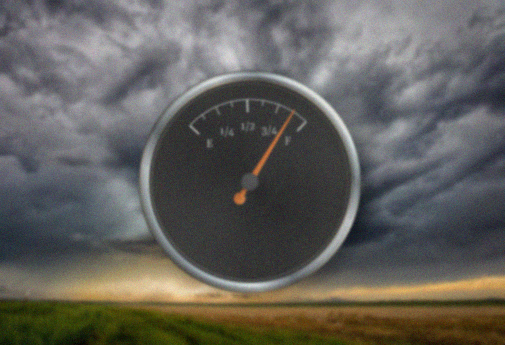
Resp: {"value": 0.875}
